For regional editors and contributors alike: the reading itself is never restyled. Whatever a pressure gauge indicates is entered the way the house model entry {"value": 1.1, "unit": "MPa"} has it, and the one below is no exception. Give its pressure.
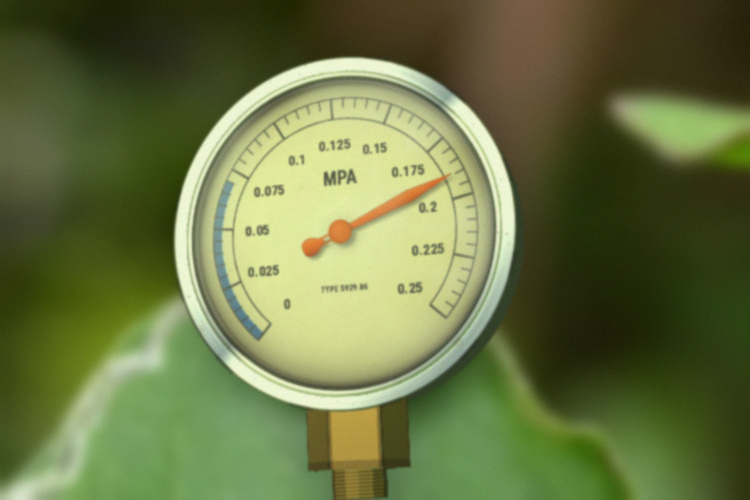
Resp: {"value": 0.19, "unit": "MPa"}
